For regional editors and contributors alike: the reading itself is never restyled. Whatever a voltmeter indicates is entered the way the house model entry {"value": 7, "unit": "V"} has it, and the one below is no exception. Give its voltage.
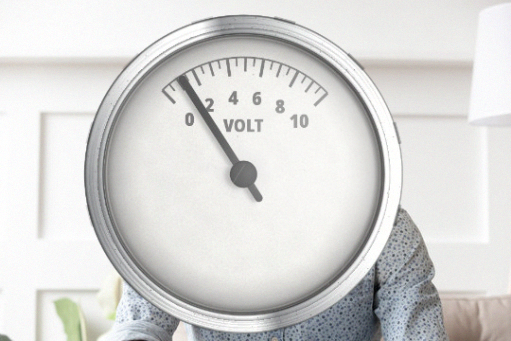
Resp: {"value": 1.25, "unit": "V"}
